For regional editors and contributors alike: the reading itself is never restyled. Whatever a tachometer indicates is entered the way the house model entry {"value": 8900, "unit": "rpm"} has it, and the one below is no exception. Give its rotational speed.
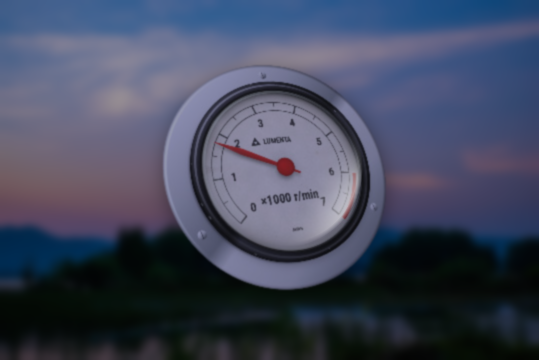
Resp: {"value": 1750, "unit": "rpm"}
